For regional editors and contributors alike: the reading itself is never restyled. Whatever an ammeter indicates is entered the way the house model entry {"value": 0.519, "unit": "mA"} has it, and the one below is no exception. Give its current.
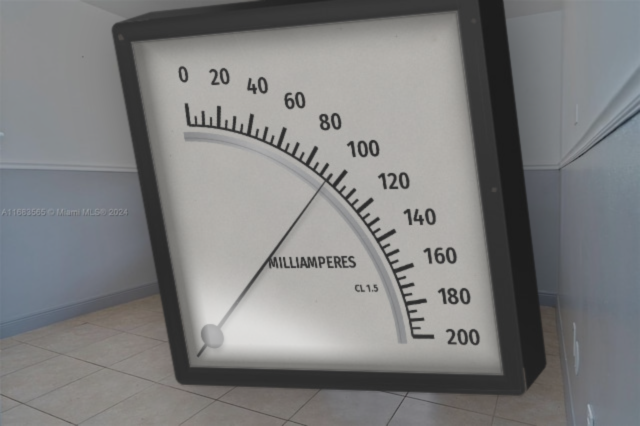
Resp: {"value": 95, "unit": "mA"}
